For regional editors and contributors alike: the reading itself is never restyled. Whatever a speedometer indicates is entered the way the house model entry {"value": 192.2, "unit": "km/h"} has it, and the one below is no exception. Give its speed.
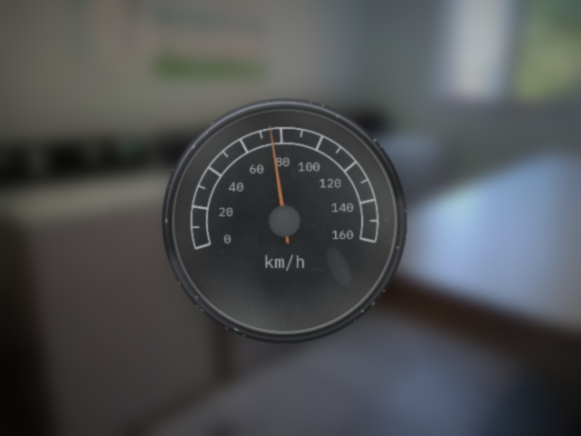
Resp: {"value": 75, "unit": "km/h"}
